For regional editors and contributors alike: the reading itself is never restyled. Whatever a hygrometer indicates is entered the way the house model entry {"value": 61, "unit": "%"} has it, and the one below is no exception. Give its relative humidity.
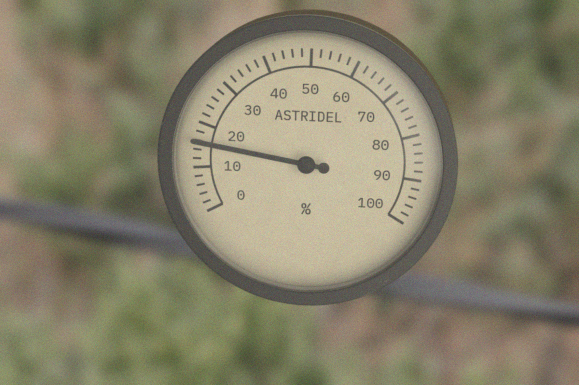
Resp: {"value": 16, "unit": "%"}
